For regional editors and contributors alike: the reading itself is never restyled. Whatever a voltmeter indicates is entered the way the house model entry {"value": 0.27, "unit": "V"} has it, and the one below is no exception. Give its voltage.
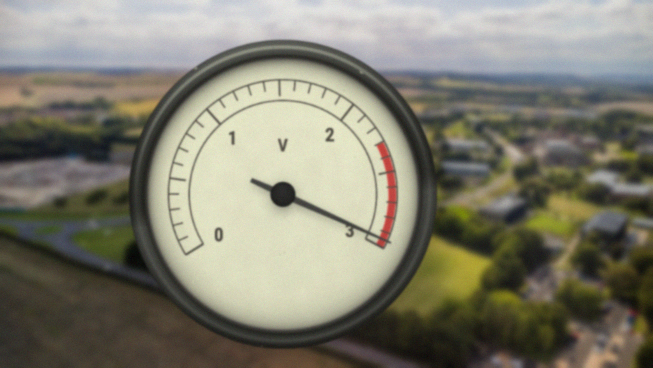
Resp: {"value": 2.95, "unit": "V"}
